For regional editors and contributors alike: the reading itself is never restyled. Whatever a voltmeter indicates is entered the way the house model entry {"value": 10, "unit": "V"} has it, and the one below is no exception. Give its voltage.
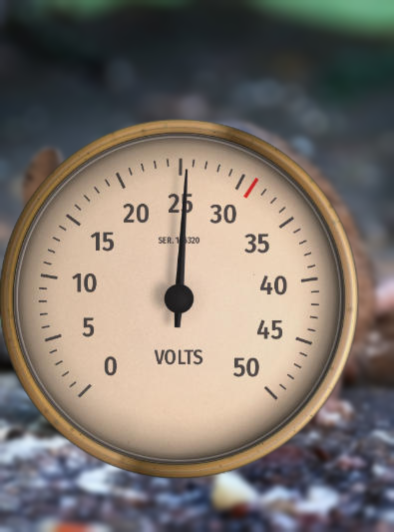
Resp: {"value": 25.5, "unit": "V"}
